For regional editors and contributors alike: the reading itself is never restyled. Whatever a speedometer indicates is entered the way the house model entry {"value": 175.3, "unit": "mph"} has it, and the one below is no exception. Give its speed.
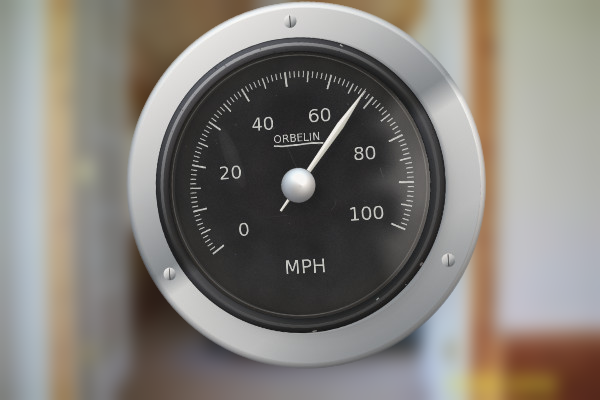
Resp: {"value": 68, "unit": "mph"}
